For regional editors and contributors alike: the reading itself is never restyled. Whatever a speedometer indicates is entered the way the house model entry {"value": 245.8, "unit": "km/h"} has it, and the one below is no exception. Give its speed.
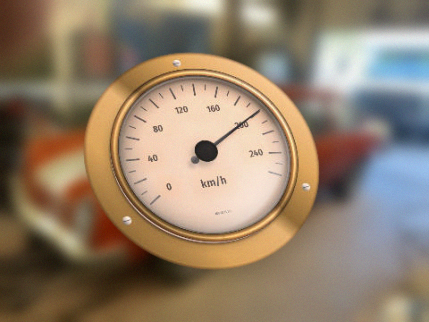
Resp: {"value": 200, "unit": "km/h"}
